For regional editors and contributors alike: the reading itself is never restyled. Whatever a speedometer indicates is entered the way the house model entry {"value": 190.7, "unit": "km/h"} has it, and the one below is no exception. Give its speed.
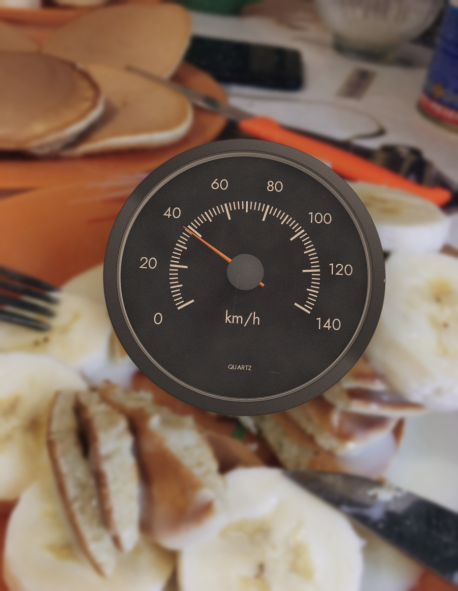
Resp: {"value": 38, "unit": "km/h"}
